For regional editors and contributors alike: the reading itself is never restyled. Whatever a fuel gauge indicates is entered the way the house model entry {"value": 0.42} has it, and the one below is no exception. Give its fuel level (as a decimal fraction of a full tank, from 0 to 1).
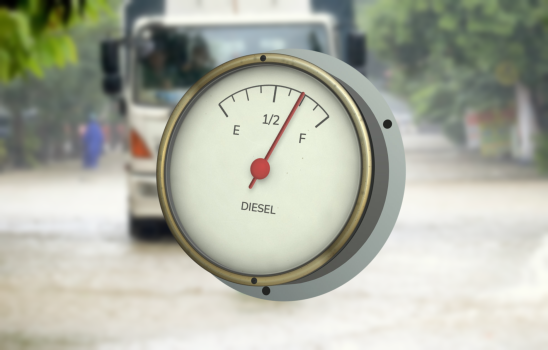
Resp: {"value": 0.75}
